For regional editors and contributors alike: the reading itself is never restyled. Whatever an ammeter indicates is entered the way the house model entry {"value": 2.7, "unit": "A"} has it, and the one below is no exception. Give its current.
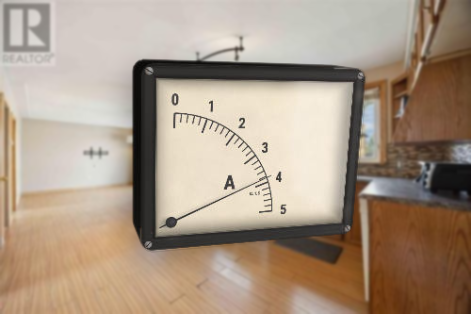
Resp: {"value": 3.8, "unit": "A"}
